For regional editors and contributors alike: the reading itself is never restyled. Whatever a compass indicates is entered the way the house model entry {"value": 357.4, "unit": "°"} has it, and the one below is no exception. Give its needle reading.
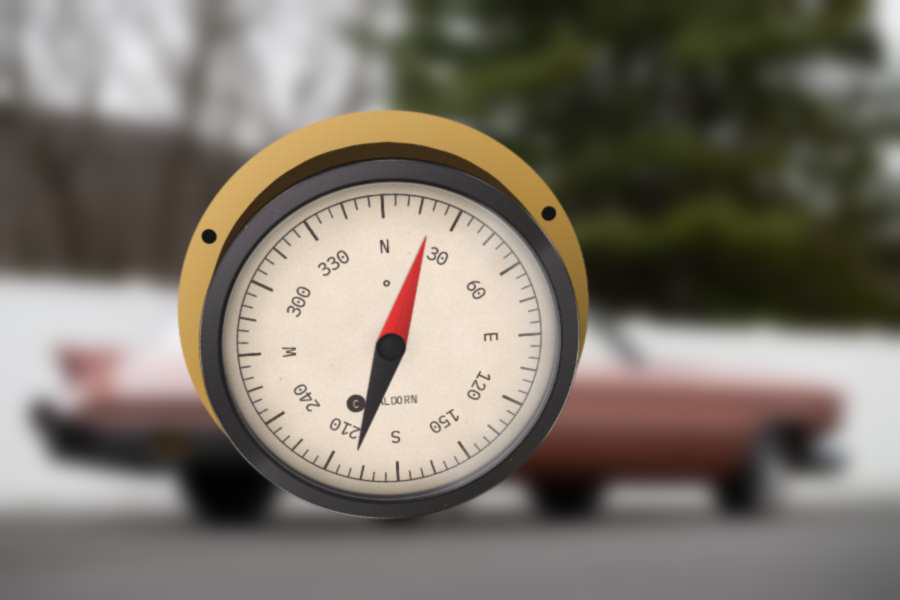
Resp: {"value": 20, "unit": "°"}
